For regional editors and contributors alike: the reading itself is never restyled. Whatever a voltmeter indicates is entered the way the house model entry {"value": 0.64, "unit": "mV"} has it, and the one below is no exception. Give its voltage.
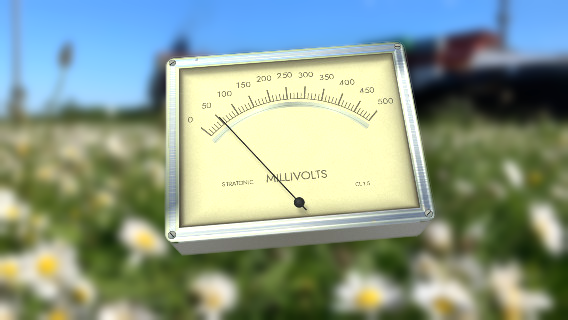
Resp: {"value": 50, "unit": "mV"}
